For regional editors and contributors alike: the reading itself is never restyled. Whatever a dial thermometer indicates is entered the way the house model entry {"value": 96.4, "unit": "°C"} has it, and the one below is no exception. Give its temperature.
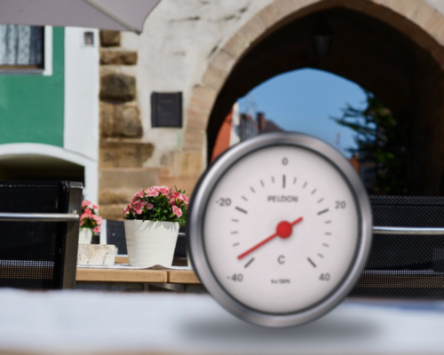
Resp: {"value": -36, "unit": "°C"}
